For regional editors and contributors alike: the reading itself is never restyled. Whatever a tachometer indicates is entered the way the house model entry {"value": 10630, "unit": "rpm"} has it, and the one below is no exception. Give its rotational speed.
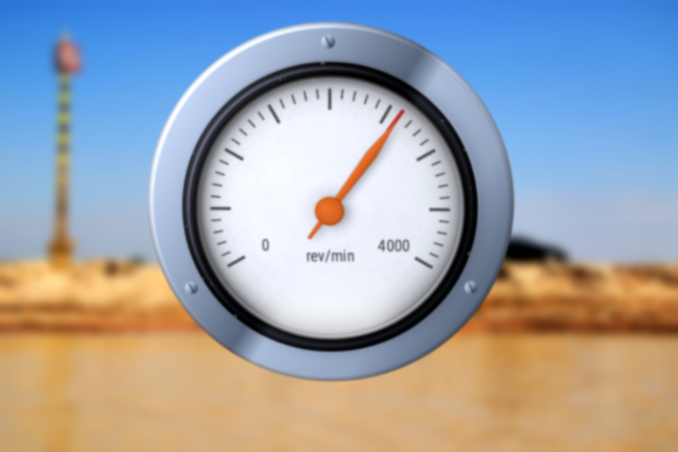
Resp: {"value": 2600, "unit": "rpm"}
